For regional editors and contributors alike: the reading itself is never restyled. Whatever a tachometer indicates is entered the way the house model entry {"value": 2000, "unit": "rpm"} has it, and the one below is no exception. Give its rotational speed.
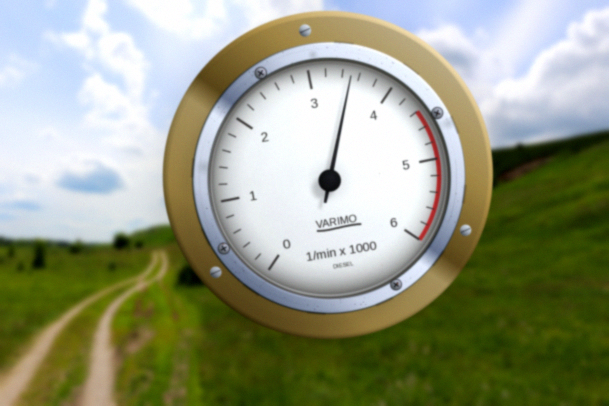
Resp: {"value": 3500, "unit": "rpm"}
